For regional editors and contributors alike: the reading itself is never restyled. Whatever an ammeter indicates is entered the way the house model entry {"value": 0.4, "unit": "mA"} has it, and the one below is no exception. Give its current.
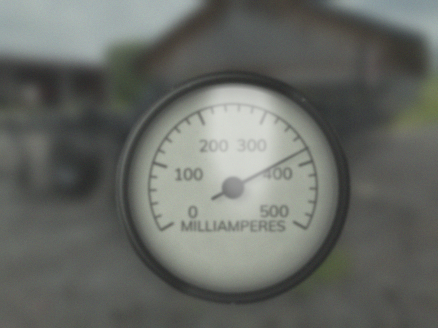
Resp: {"value": 380, "unit": "mA"}
